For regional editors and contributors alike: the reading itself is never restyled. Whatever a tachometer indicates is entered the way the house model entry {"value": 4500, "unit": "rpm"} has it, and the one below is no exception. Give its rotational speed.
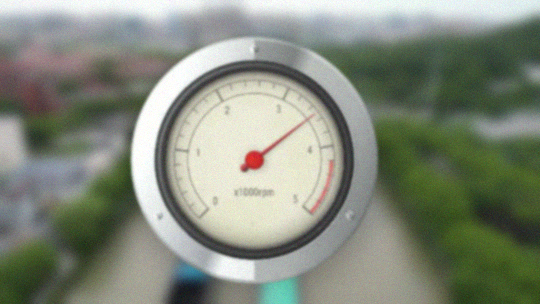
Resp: {"value": 3500, "unit": "rpm"}
